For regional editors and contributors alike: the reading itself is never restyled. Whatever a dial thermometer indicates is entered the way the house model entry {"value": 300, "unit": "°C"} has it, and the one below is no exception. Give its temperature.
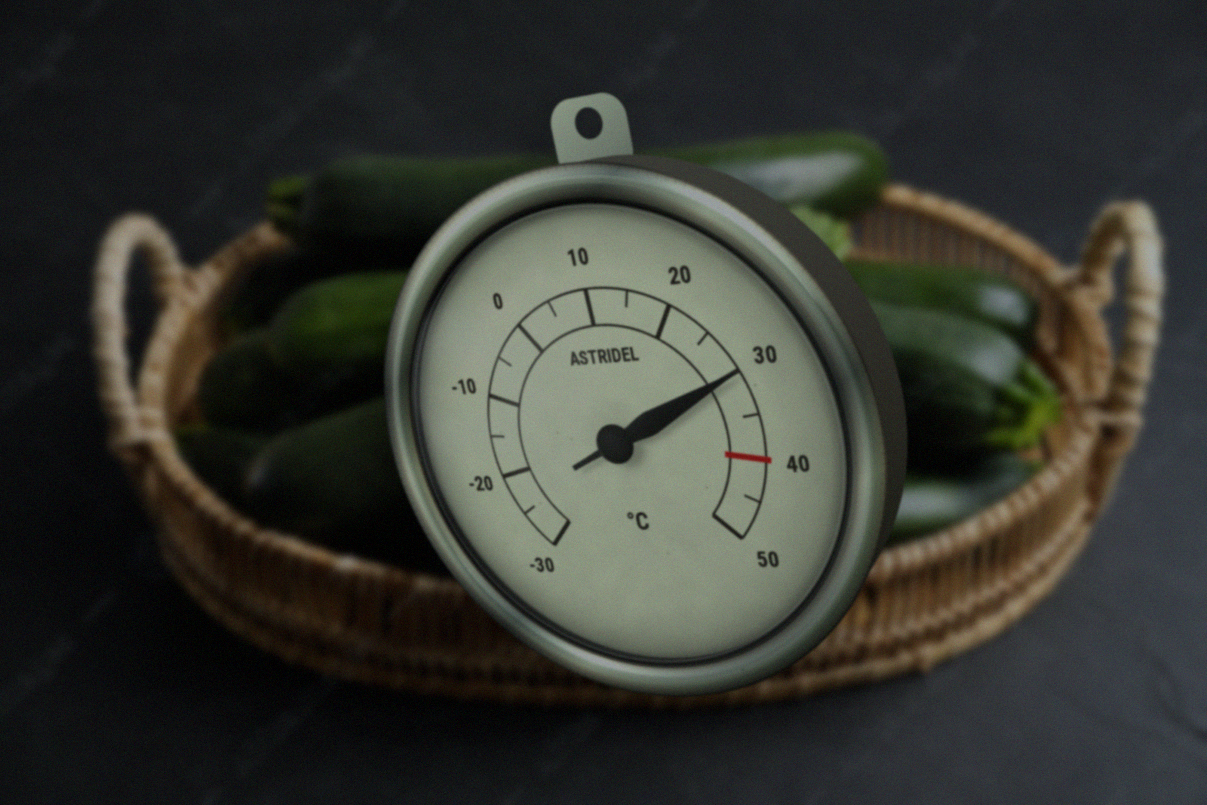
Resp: {"value": 30, "unit": "°C"}
